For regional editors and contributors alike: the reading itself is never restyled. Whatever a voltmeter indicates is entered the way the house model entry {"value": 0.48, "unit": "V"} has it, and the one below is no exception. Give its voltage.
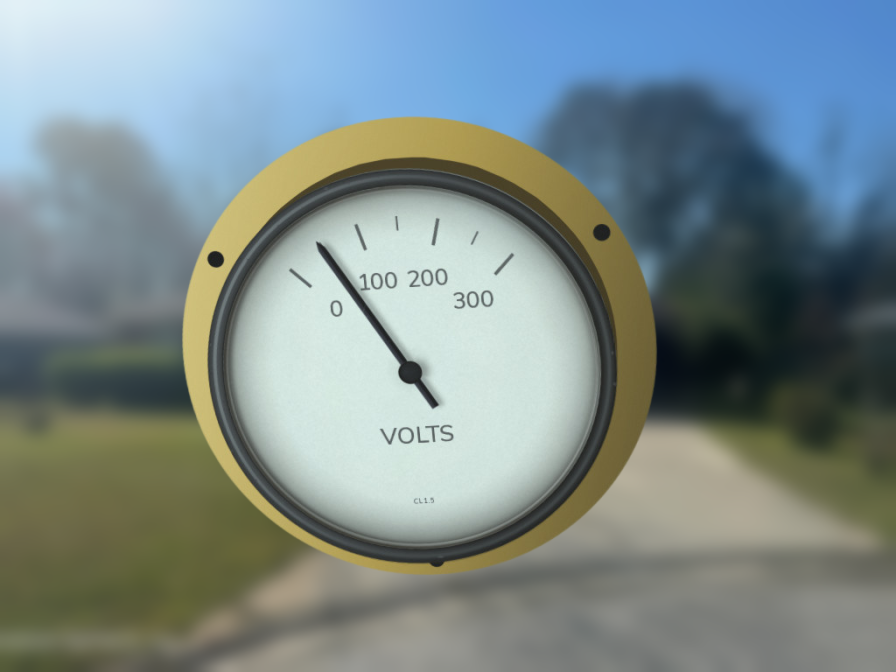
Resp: {"value": 50, "unit": "V"}
